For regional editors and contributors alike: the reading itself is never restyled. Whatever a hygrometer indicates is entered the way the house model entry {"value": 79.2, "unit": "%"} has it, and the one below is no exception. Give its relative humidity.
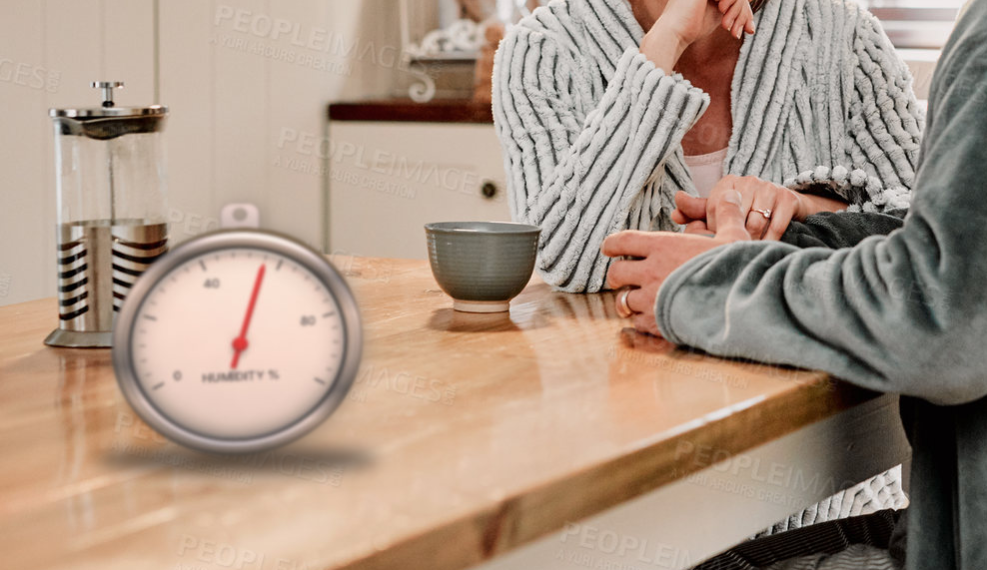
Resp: {"value": 56, "unit": "%"}
